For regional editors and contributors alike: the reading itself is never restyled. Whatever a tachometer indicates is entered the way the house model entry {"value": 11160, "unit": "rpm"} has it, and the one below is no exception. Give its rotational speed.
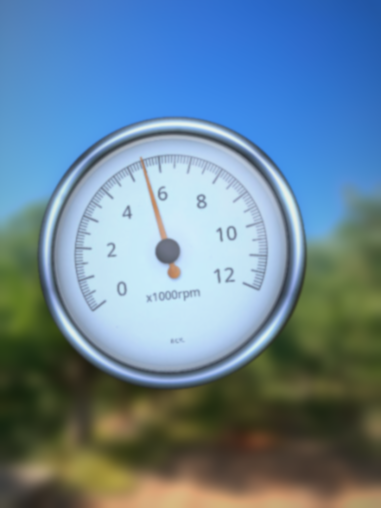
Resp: {"value": 5500, "unit": "rpm"}
